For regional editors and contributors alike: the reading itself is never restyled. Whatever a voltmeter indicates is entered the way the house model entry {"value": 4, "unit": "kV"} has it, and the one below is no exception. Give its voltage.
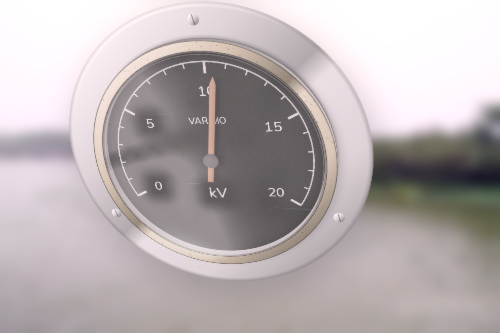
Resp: {"value": 10.5, "unit": "kV"}
